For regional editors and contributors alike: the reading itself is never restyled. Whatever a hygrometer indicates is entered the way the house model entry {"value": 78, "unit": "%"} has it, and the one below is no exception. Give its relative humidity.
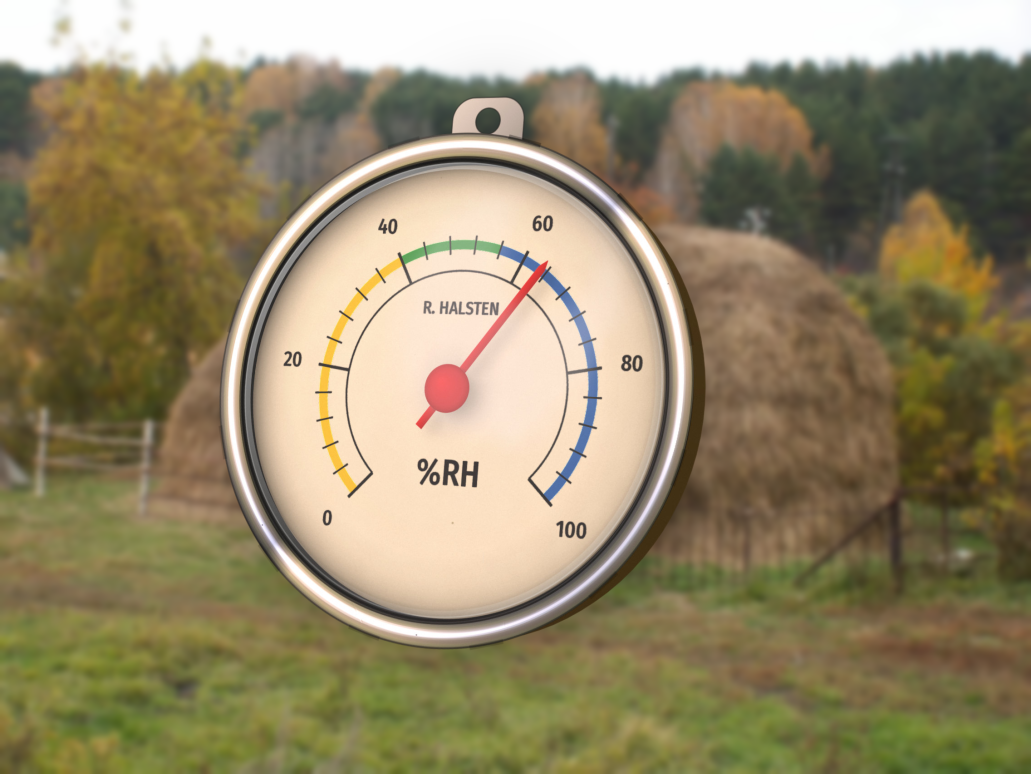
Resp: {"value": 64, "unit": "%"}
